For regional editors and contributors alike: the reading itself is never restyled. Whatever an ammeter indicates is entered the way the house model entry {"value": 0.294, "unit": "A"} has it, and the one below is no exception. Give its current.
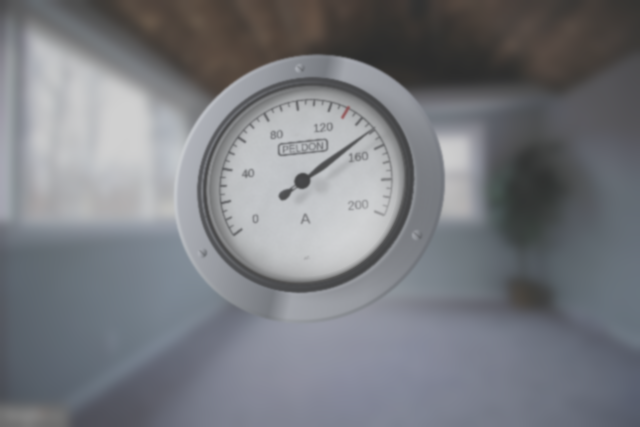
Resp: {"value": 150, "unit": "A"}
